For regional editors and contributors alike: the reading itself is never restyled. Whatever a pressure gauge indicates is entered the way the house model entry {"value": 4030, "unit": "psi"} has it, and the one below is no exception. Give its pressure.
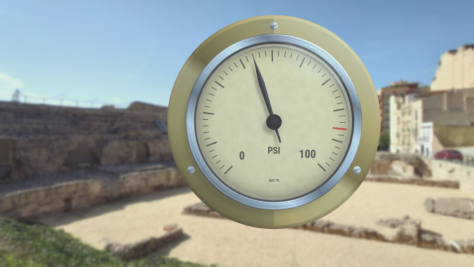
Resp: {"value": 44, "unit": "psi"}
